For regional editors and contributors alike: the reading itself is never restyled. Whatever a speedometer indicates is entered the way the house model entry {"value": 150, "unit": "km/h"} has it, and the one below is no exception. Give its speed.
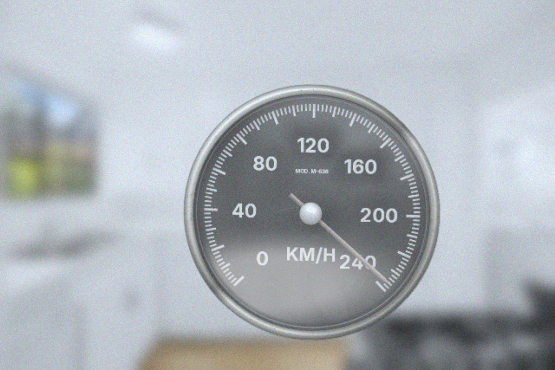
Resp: {"value": 236, "unit": "km/h"}
